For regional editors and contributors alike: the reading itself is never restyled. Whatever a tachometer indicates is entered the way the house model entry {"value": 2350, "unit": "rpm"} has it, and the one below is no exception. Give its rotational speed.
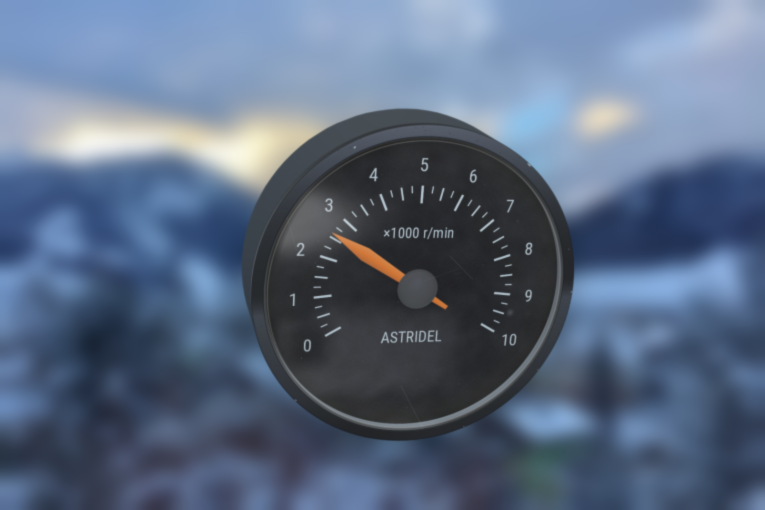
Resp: {"value": 2625, "unit": "rpm"}
